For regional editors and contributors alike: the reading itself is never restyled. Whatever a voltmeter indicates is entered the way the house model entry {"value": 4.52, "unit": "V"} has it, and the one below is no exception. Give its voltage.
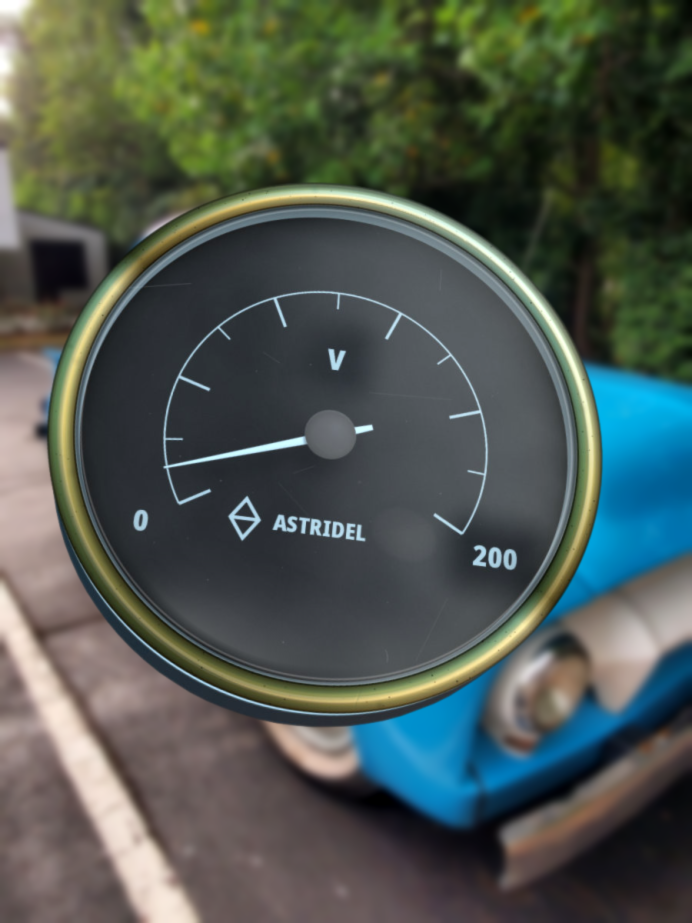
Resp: {"value": 10, "unit": "V"}
